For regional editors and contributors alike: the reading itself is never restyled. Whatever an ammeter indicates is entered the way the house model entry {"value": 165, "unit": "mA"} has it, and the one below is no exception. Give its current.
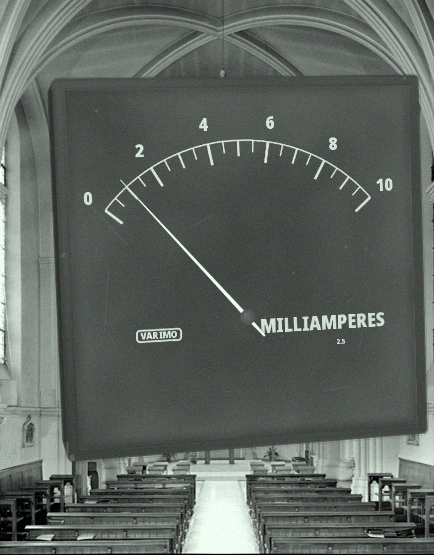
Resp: {"value": 1, "unit": "mA"}
